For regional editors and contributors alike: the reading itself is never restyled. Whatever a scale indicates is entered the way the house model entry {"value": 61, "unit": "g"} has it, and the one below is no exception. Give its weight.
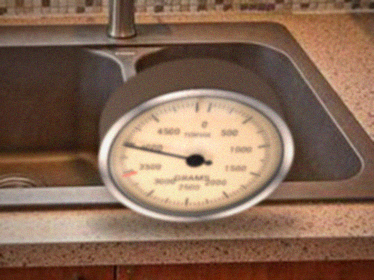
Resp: {"value": 4000, "unit": "g"}
